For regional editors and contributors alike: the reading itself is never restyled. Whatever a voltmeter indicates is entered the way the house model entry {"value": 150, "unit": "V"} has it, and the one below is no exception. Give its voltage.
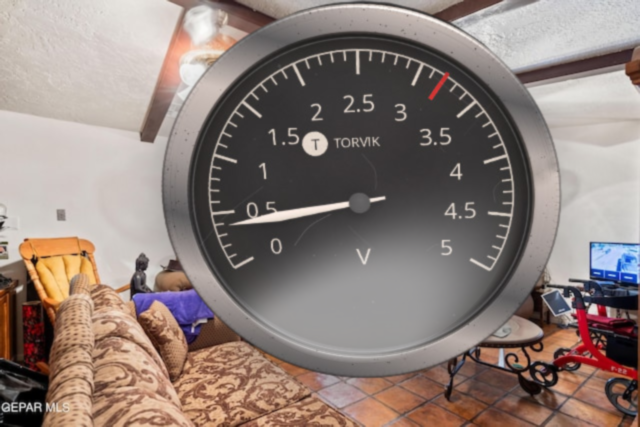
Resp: {"value": 0.4, "unit": "V"}
